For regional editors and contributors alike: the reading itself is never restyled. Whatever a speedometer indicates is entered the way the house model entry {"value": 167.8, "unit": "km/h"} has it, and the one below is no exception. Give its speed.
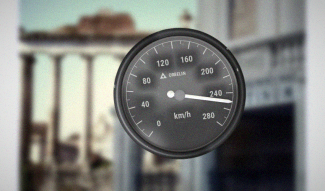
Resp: {"value": 250, "unit": "km/h"}
